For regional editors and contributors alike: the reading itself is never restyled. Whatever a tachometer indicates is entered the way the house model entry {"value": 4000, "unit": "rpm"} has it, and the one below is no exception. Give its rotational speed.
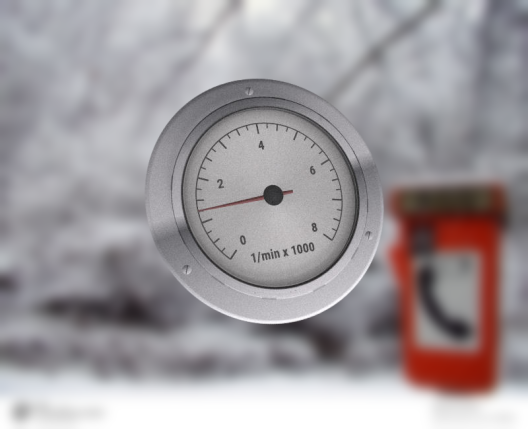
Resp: {"value": 1250, "unit": "rpm"}
